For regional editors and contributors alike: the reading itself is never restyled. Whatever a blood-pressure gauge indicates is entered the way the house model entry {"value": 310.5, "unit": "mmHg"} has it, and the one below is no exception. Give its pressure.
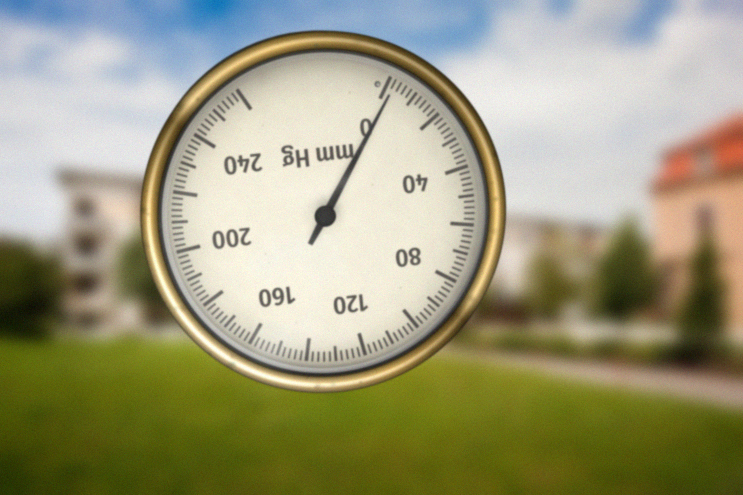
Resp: {"value": 2, "unit": "mmHg"}
